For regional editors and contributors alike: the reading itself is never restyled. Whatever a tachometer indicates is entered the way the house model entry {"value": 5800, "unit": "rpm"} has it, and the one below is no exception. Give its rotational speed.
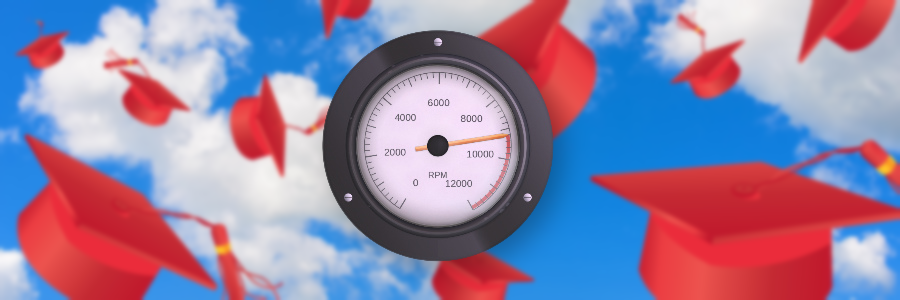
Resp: {"value": 9200, "unit": "rpm"}
